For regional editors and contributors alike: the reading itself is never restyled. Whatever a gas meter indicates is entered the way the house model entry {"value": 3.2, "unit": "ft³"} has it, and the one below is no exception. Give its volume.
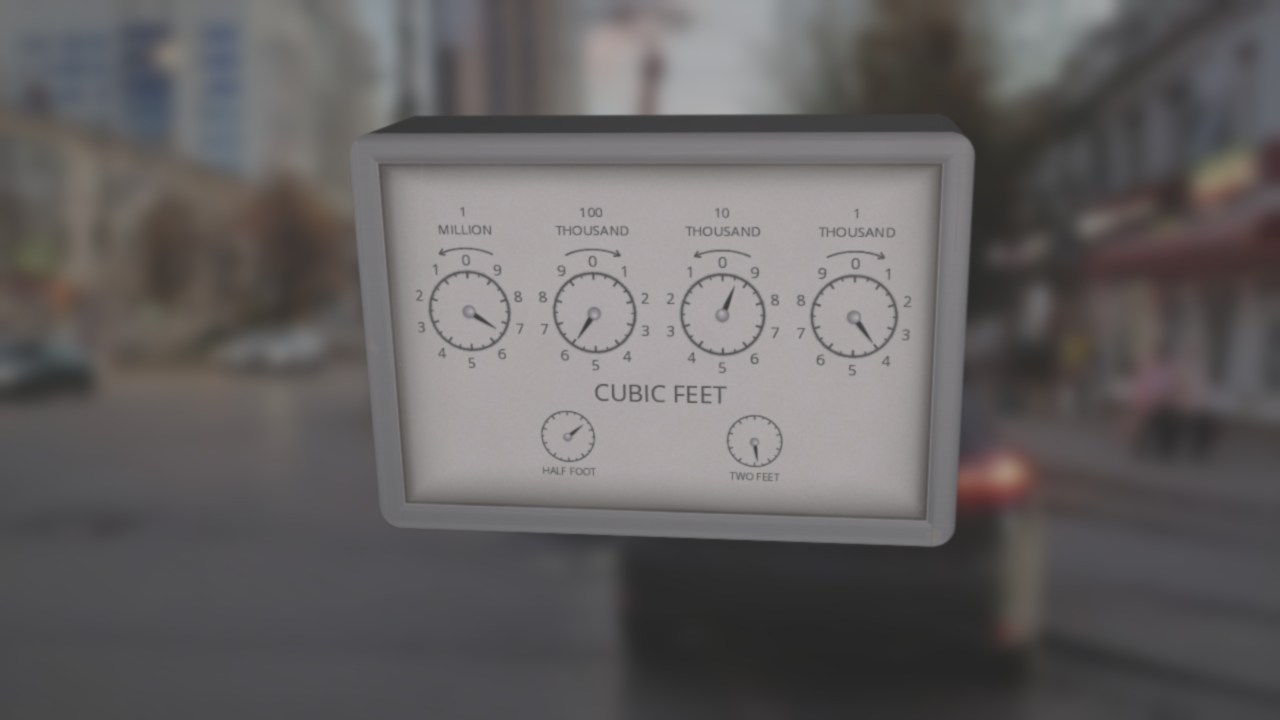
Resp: {"value": 659400, "unit": "ft³"}
